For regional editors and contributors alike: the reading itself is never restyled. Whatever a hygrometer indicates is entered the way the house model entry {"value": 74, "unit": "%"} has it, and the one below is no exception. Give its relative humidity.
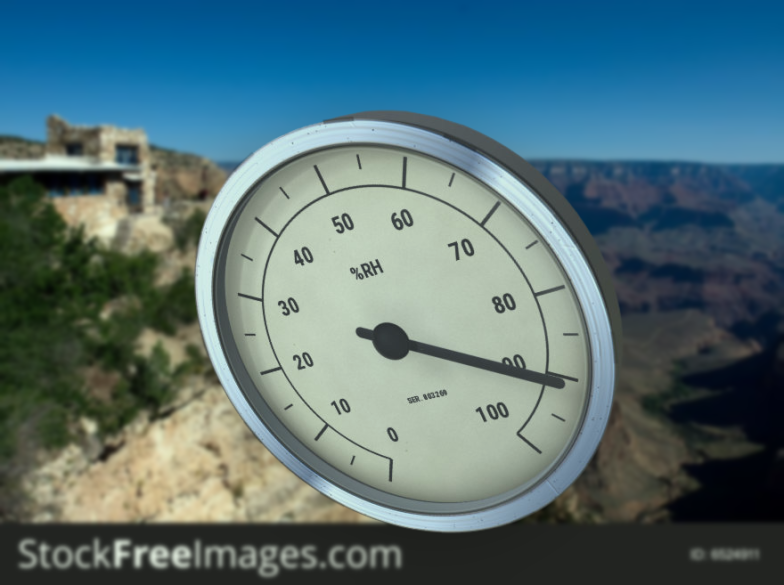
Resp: {"value": 90, "unit": "%"}
